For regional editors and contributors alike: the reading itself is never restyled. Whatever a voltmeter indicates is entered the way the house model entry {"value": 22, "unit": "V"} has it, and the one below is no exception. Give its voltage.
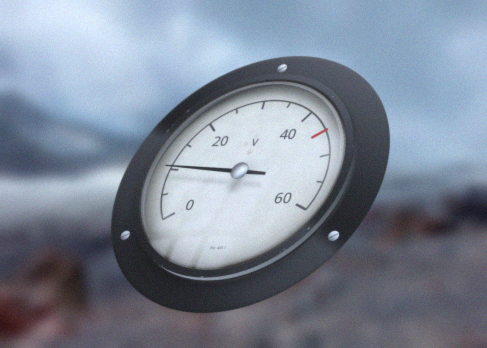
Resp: {"value": 10, "unit": "V"}
